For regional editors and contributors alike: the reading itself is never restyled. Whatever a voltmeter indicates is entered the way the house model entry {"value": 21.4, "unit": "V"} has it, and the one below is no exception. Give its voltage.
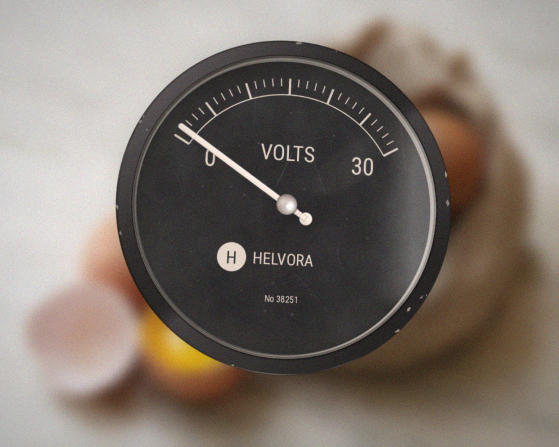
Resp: {"value": 1, "unit": "V"}
